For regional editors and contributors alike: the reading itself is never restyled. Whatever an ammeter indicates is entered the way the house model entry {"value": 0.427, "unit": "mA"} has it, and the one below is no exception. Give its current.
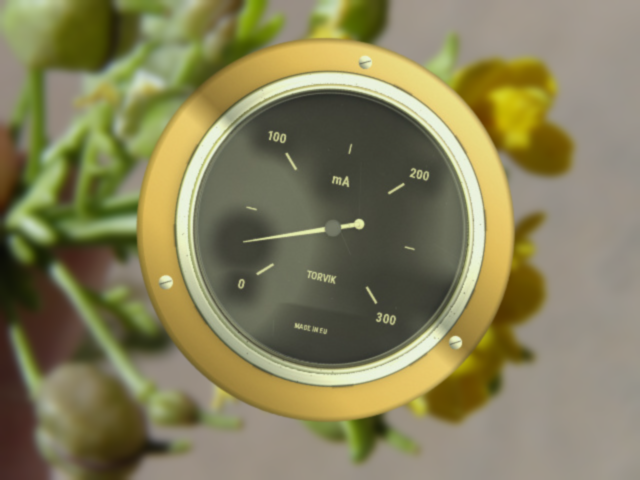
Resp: {"value": 25, "unit": "mA"}
